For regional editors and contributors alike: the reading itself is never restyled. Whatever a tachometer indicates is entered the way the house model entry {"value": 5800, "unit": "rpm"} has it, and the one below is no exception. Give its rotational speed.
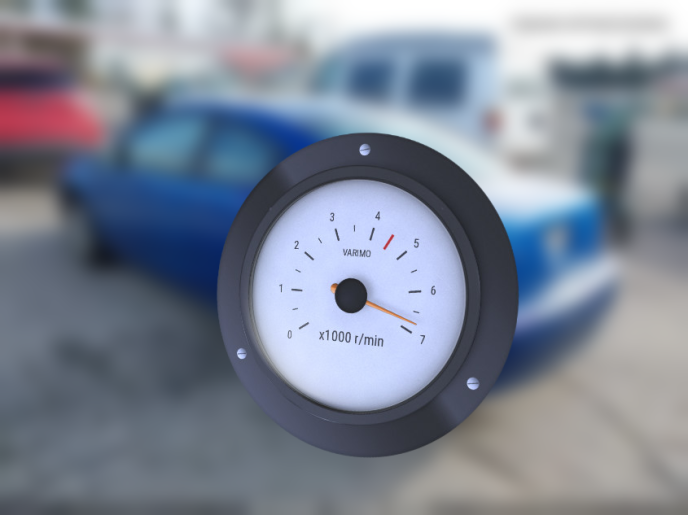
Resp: {"value": 6750, "unit": "rpm"}
